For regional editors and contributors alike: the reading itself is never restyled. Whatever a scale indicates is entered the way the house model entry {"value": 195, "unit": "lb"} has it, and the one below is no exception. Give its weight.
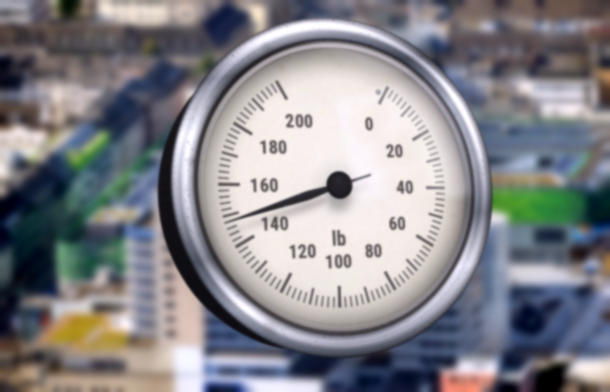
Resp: {"value": 148, "unit": "lb"}
